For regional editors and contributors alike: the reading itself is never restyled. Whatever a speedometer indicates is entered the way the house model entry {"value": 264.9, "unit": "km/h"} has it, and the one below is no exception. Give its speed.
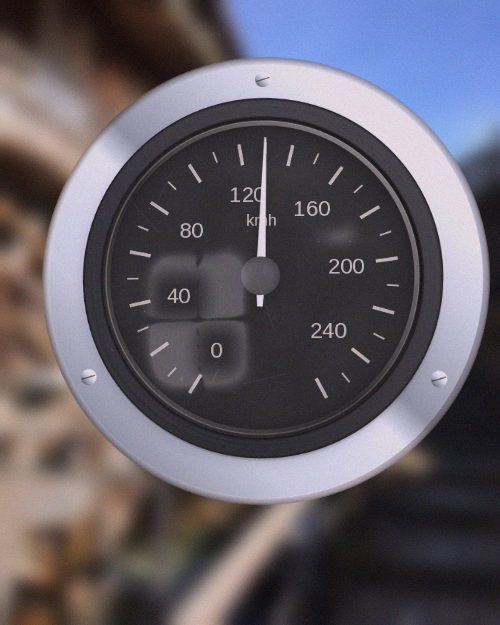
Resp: {"value": 130, "unit": "km/h"}
